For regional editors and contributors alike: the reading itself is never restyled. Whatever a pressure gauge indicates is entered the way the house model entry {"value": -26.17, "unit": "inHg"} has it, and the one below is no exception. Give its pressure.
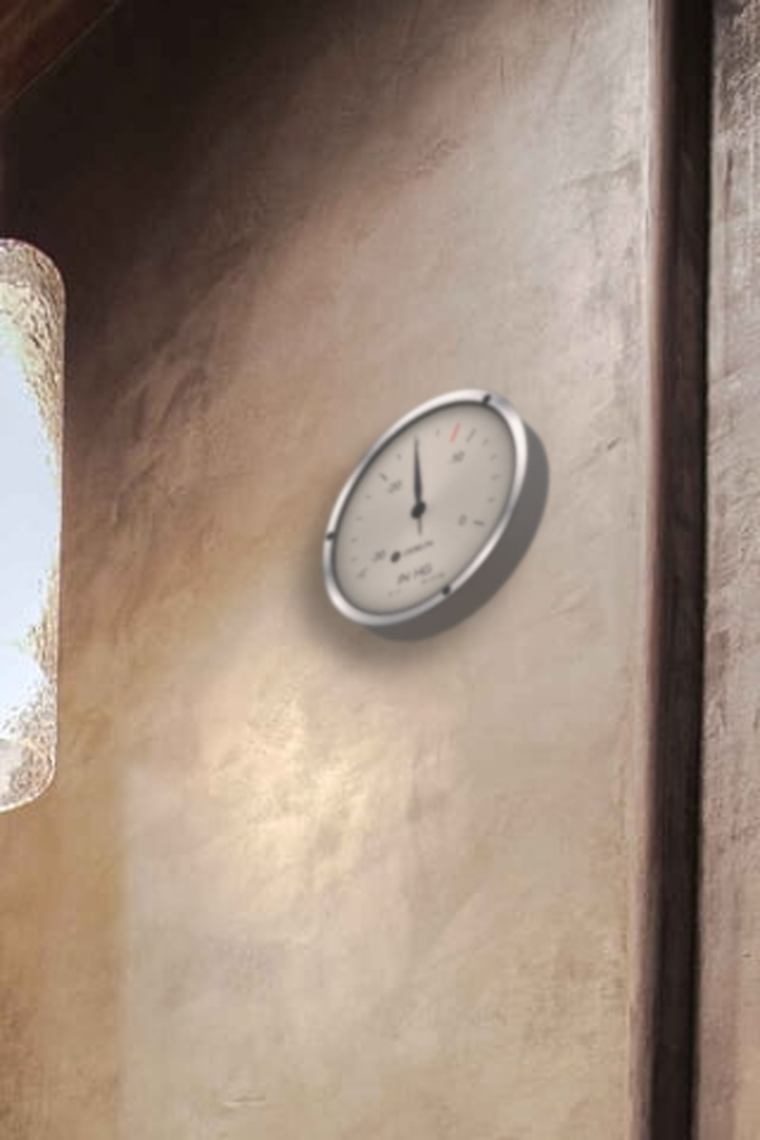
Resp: {"value": -16, "unit": "inHg"}
